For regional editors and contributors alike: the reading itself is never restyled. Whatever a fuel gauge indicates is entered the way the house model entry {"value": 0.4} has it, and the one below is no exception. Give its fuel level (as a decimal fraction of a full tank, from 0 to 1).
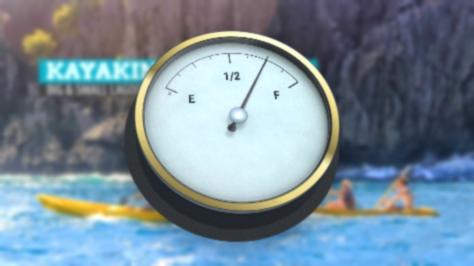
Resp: {"value": 0.75}
